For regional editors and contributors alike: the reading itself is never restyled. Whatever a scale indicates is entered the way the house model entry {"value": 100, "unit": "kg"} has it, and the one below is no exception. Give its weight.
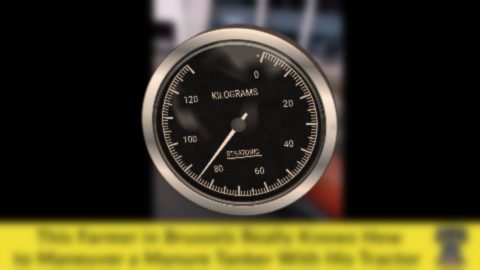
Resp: {"value": 85, "unit": "kg"}
